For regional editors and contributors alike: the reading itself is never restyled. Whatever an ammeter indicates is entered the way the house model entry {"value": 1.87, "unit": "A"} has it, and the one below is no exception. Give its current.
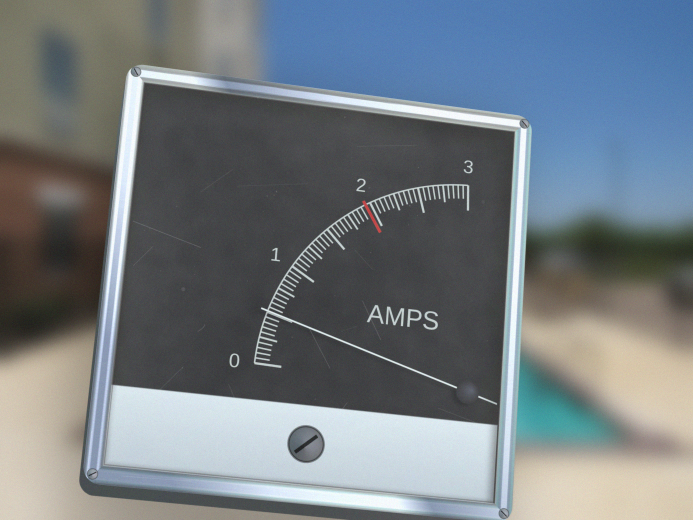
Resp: {"value": 0.5, "unit": "A"}
